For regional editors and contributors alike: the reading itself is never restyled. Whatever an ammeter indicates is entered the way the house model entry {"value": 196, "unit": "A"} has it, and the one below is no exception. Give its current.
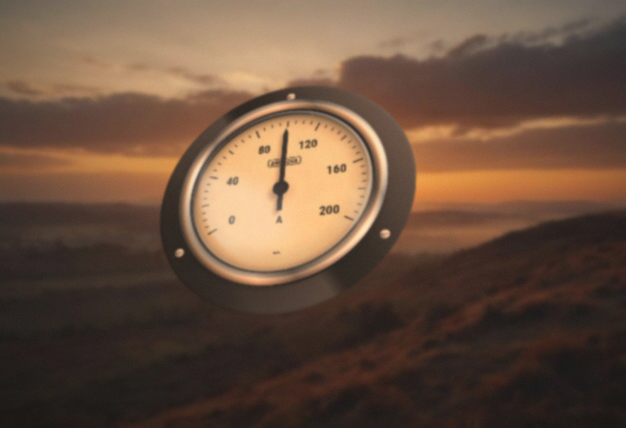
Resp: {"value": 100, "unit": "A"}
